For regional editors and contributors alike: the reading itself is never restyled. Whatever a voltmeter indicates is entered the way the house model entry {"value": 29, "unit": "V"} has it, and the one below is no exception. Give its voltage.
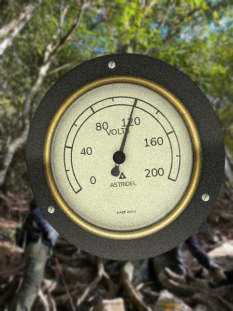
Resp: {"value": 120, "unit": "V"}
